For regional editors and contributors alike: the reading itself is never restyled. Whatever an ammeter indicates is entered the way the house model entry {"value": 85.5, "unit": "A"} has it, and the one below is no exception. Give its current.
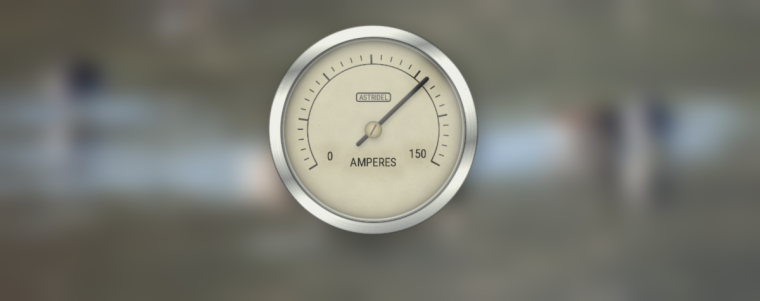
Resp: {"value": 105, "unit": "A"}
